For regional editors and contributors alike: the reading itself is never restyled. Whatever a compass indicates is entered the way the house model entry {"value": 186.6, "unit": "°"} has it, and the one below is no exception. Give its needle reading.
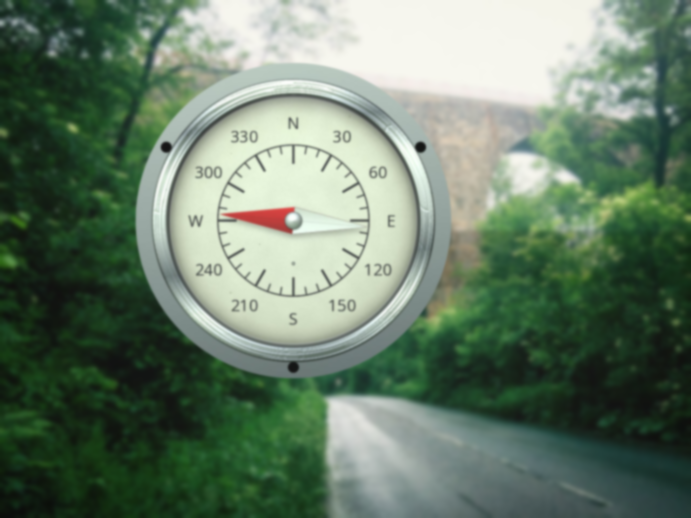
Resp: {"value": 275, "unit": "°"}
